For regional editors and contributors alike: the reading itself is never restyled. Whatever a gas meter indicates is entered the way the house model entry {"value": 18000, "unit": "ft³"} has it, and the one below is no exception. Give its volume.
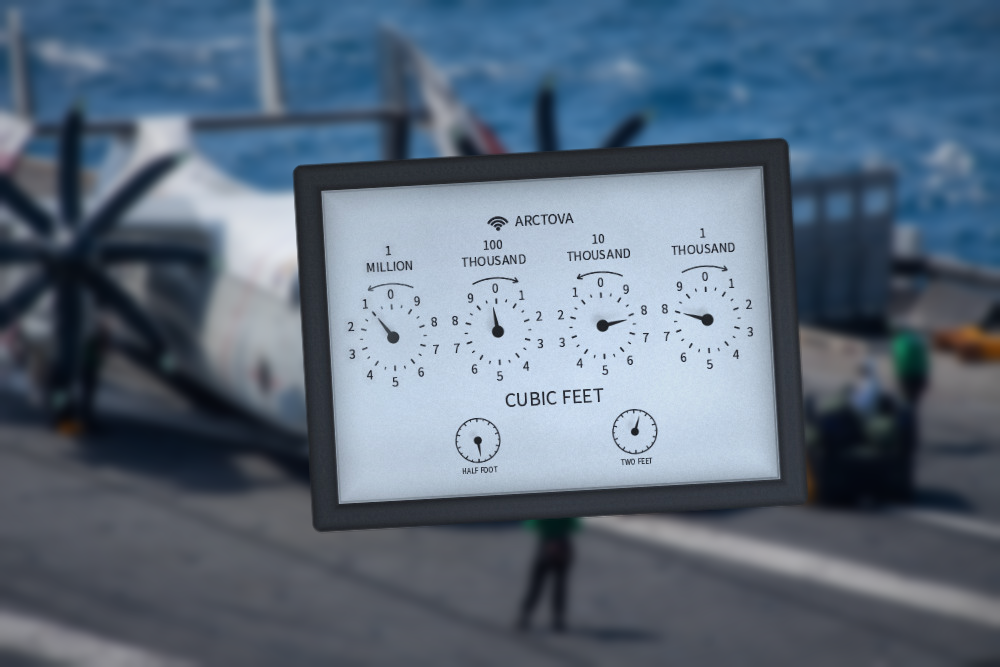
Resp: {"value": 97800, "unit": "ft³"}
